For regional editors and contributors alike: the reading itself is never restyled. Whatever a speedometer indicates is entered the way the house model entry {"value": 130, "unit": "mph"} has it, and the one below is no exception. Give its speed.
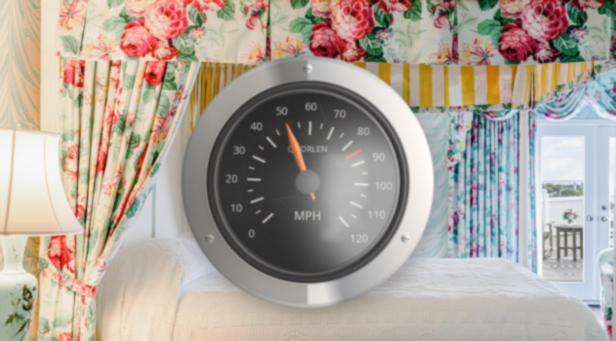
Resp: {"value": 50, "unit": "mph"}
